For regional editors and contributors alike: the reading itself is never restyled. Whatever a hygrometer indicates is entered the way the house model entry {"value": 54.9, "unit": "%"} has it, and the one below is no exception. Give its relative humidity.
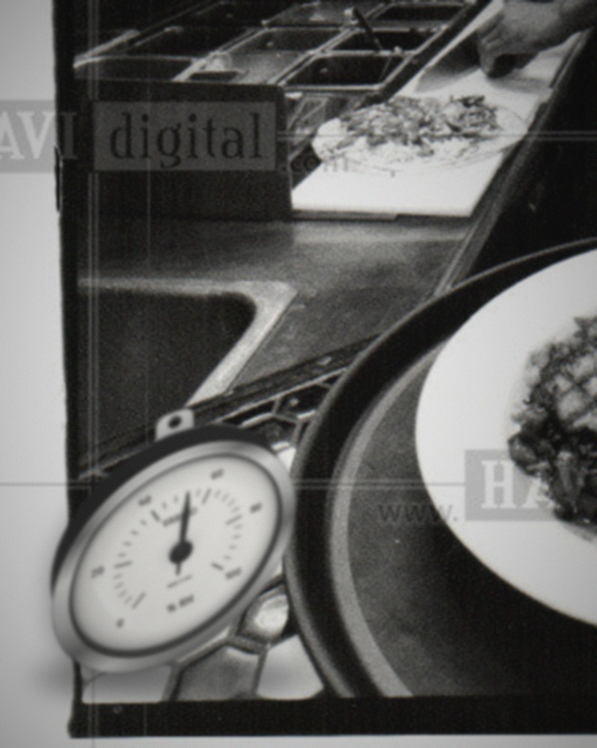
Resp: {"value": 52, "unit": "%"}
